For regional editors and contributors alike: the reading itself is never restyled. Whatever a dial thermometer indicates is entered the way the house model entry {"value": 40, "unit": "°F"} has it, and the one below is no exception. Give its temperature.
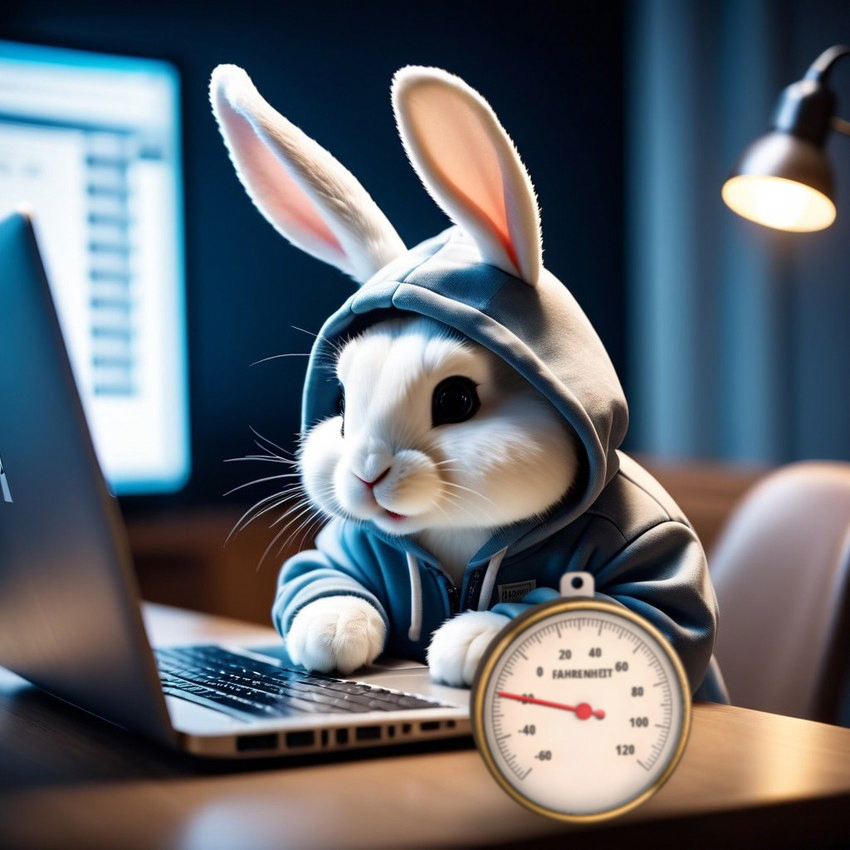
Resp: {"value": -20, "unit": "°F"}
